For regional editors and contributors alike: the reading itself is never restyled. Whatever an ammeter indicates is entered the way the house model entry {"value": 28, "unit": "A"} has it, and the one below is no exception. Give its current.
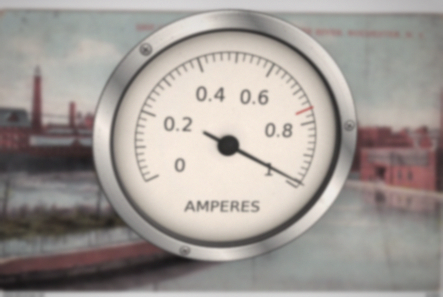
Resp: {"value": 0.98, "unit": "A"}
